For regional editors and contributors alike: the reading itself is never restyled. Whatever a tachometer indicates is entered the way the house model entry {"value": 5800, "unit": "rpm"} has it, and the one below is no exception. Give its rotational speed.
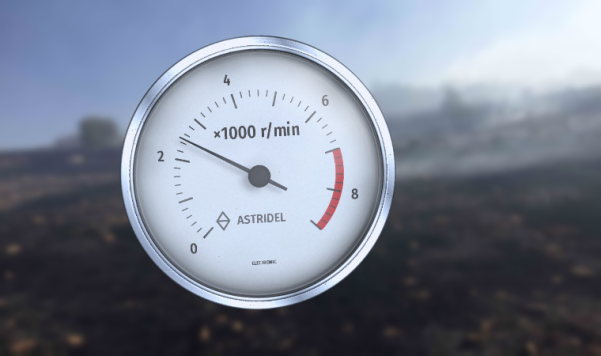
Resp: {"value": 2500, "unit": "rpm"}
